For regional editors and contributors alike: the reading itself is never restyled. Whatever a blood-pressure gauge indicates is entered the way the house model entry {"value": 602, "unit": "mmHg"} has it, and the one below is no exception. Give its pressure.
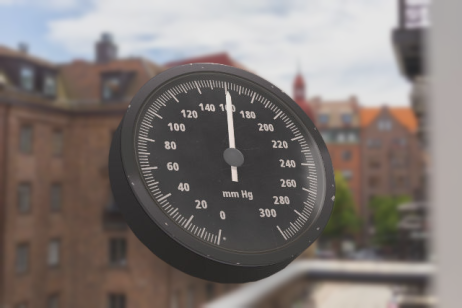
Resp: {"value": 160, "unit": "mmHg"}
